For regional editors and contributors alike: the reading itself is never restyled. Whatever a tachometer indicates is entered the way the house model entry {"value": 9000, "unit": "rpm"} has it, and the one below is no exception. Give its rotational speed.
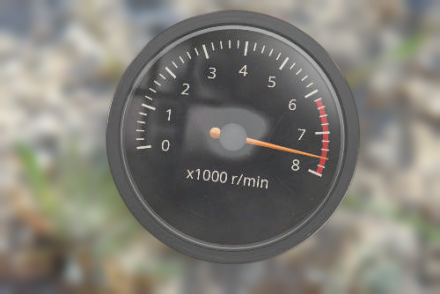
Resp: {"value": 7600, "unit": "rpm"}
